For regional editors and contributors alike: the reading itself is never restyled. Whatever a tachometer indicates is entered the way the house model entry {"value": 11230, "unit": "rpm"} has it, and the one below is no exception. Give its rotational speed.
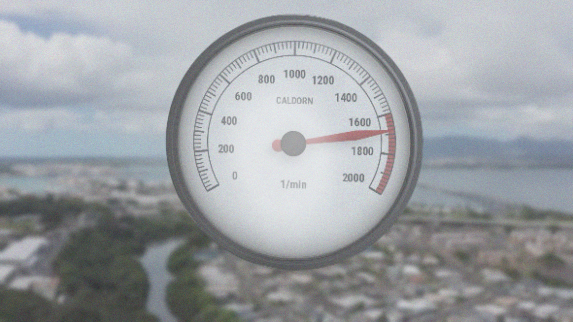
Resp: {"value": 1680, "unit": "rpm"}
